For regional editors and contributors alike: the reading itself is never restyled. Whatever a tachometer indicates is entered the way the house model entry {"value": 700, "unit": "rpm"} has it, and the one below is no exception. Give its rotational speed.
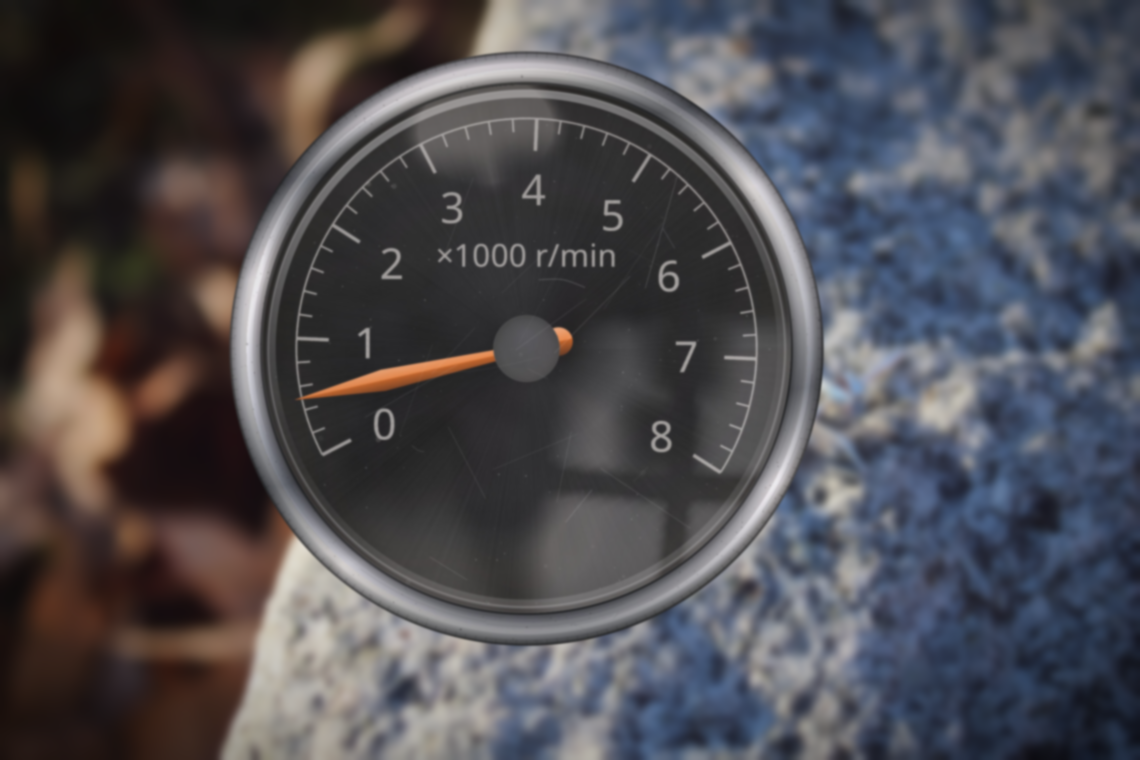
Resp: {"value": 500, "unit": "rpm"}
